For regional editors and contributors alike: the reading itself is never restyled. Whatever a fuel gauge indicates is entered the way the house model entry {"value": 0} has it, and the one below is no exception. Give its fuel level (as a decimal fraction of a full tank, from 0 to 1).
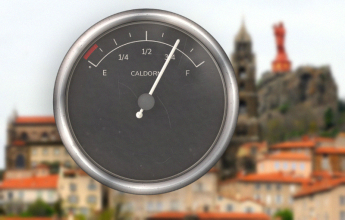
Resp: {"value": 0.75}
